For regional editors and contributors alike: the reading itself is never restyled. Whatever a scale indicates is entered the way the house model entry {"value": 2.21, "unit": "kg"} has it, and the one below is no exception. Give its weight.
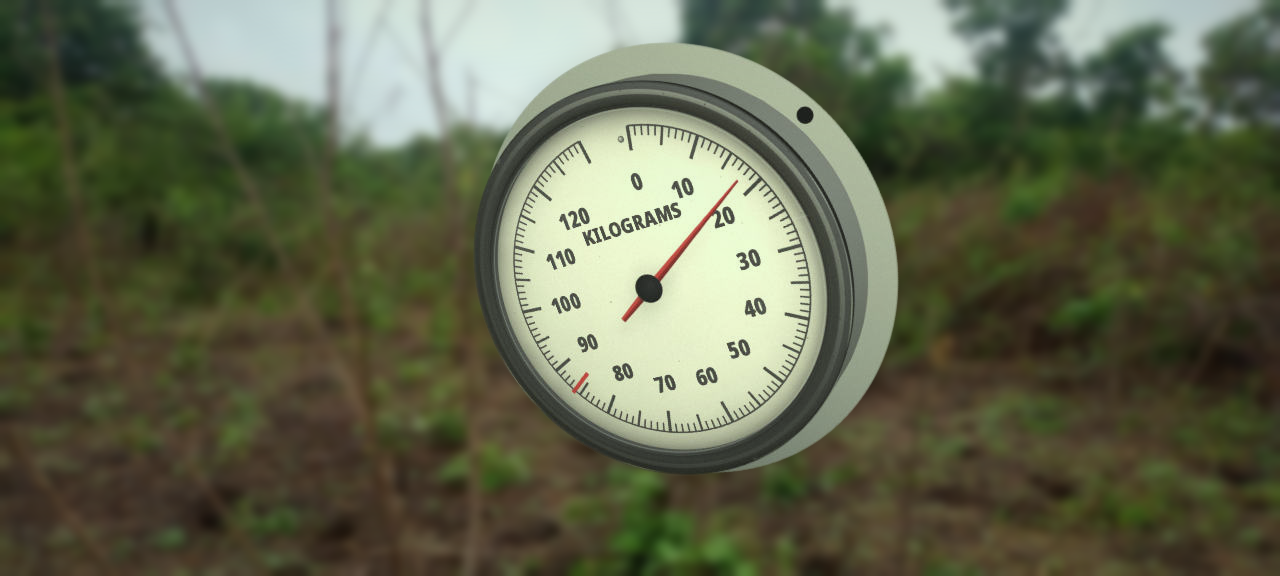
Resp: {"value": 18, "unit": "kg"}
